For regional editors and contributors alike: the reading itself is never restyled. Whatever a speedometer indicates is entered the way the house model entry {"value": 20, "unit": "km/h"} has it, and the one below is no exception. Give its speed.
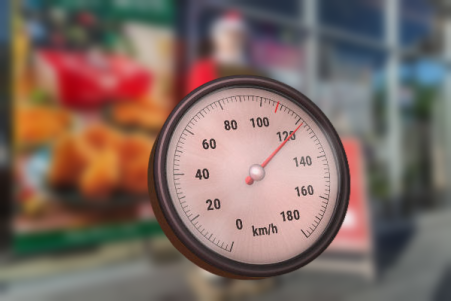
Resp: {"value": 122, "unit": "km/h"}
